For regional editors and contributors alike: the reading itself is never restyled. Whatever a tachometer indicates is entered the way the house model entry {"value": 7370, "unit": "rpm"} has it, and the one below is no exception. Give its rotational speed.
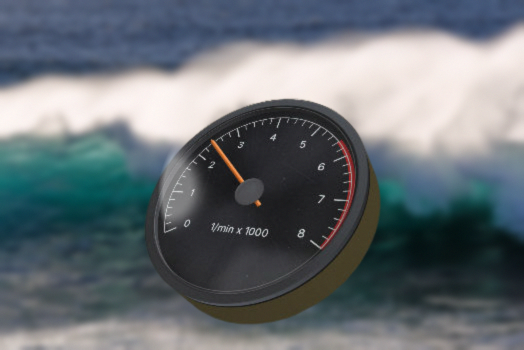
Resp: {"value": 2400, "unit": "rpm"}
